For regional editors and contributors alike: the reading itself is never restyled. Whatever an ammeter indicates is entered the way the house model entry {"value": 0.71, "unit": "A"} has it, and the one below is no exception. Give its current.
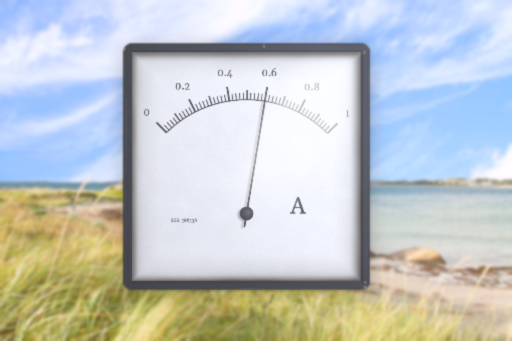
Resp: {"value": 0.6, "unit": "A"}
